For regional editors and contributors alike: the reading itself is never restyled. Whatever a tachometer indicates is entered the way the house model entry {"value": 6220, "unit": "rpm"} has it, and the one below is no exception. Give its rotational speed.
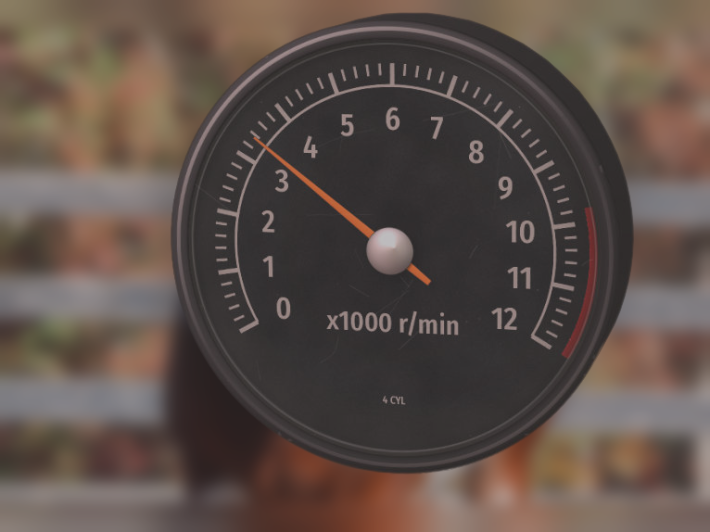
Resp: {"value": 3400, "unit": "rpm"}
